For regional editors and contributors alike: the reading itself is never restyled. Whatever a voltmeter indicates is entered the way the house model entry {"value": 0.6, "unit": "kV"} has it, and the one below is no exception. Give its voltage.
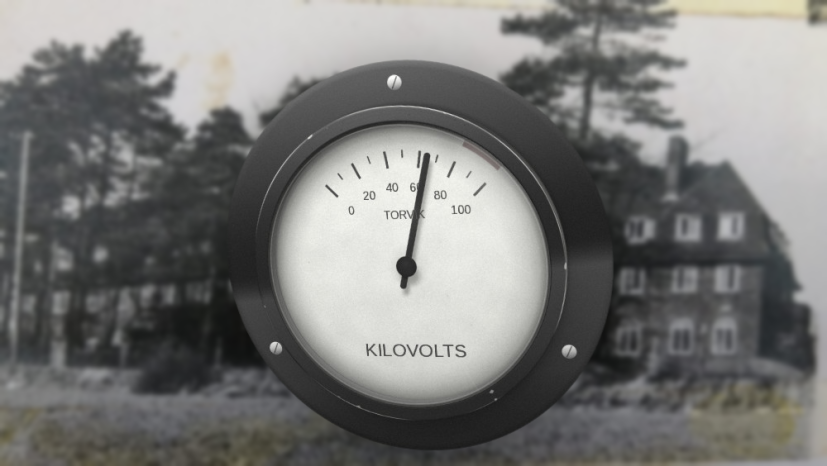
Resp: {"value": 65, "unit": "kV"}
